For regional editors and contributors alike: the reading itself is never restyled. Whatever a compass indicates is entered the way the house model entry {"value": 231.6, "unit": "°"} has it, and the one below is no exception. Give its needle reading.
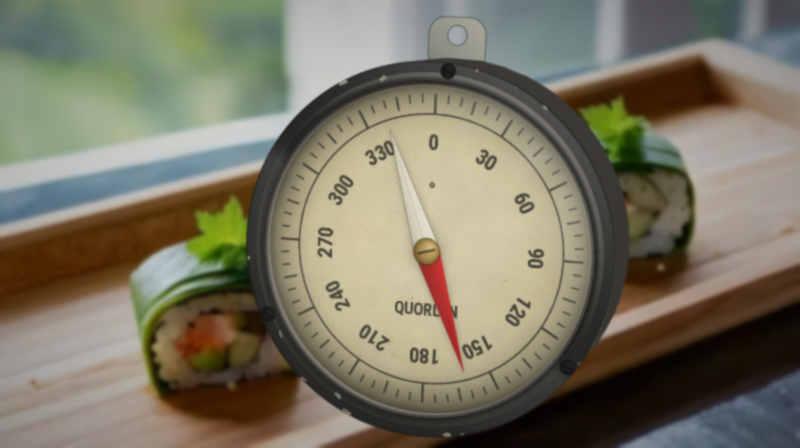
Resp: {"value": 160, "unit": "°"}
